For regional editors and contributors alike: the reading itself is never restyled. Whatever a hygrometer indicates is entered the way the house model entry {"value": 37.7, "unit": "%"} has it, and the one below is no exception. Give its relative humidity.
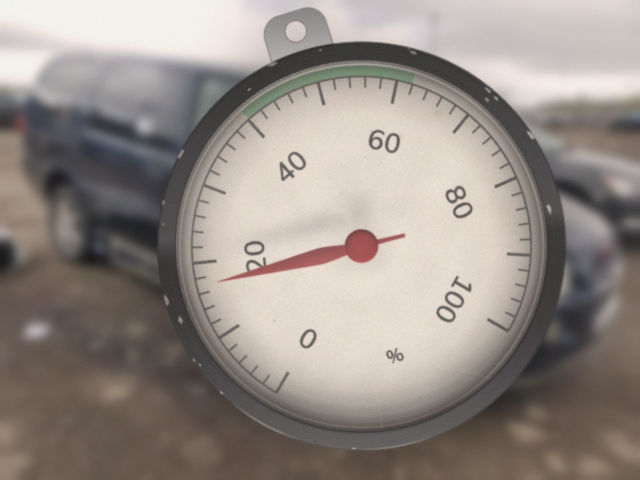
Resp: {"value": 17, "unit": "%"}
